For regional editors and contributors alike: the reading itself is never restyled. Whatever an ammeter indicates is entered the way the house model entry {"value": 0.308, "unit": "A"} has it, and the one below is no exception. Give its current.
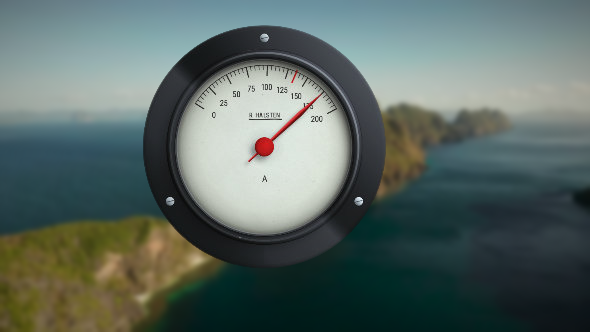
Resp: {"value": 175, "unit": "A"}
